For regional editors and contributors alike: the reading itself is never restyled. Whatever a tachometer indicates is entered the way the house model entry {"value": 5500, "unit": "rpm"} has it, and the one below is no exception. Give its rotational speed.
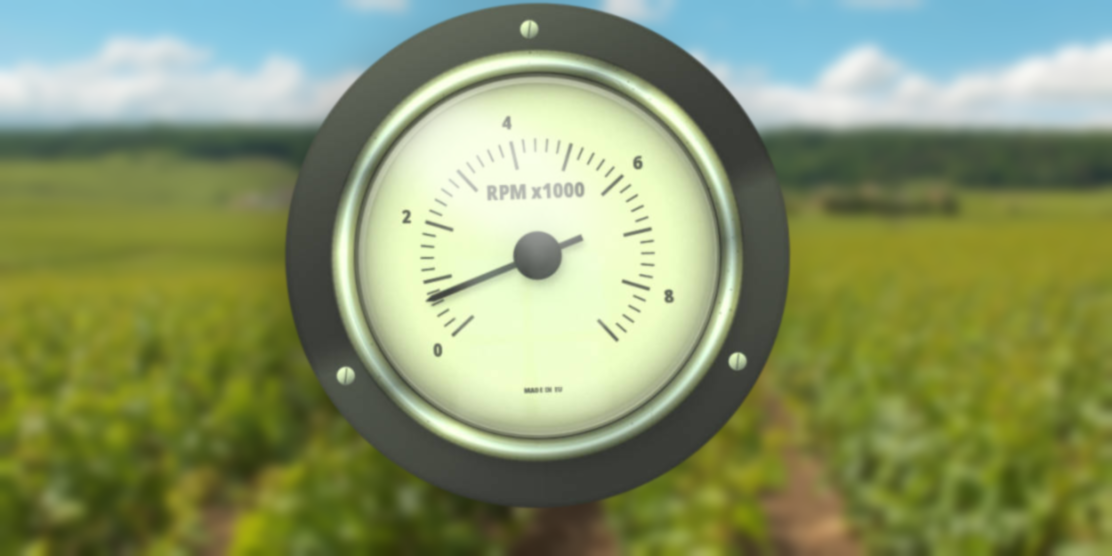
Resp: {"value": 700, "unit": "rpm"}
